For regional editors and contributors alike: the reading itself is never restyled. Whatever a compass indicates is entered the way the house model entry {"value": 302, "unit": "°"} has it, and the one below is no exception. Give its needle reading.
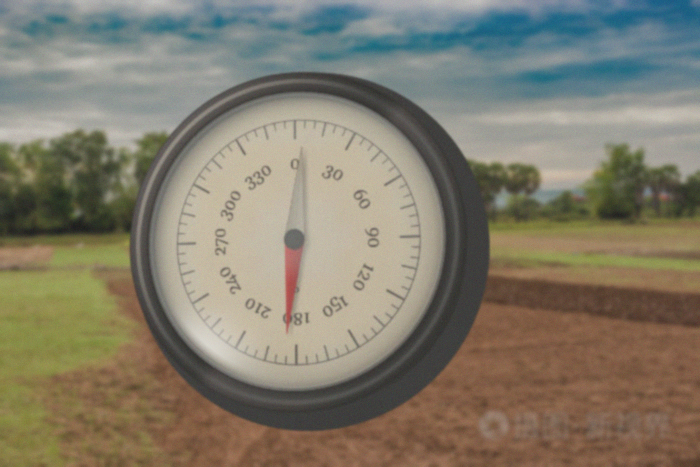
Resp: {"value": 185, "unit": "°"}
